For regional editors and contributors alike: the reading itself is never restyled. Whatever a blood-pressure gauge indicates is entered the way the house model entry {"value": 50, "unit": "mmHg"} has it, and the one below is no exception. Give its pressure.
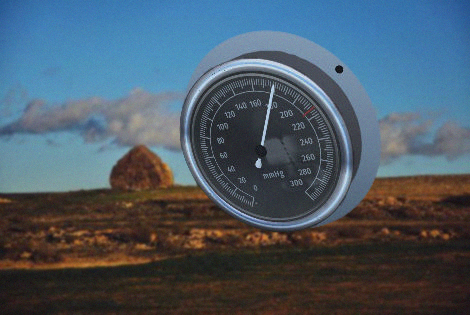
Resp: {"value": 180, "unit": "mmHg"}
